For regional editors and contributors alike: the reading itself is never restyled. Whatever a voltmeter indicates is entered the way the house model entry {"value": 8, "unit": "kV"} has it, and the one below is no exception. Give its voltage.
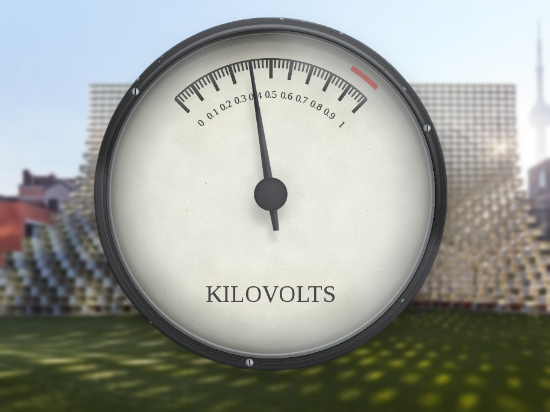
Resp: {"value": 0.4, "unit": "kV"}
